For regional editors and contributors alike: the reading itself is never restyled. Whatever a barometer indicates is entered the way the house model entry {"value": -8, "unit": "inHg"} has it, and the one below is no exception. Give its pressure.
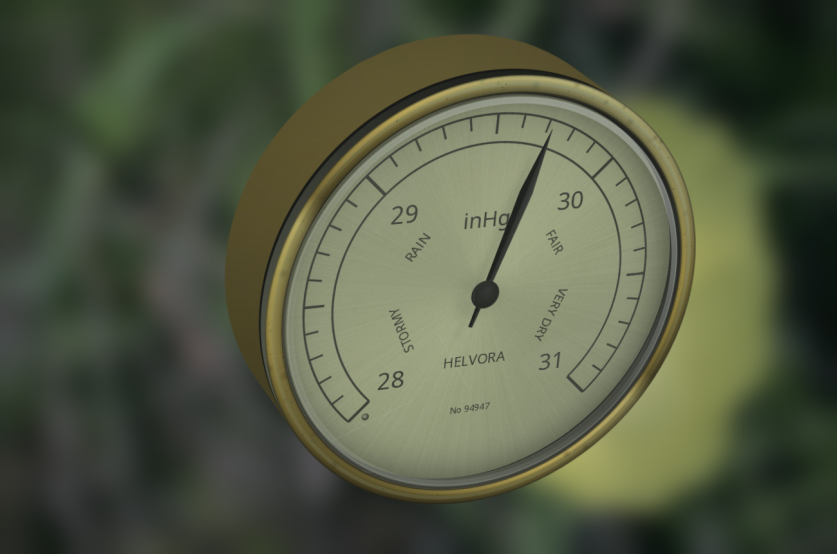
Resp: {"value": 29.7, "unit": "inHg"}
